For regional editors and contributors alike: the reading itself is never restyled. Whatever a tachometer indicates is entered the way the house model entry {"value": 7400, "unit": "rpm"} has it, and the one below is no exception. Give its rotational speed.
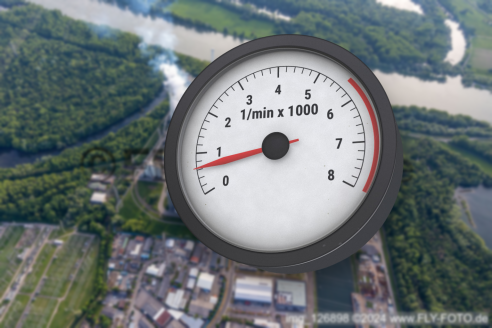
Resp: {"value": 600, "unit": "rpm"}
